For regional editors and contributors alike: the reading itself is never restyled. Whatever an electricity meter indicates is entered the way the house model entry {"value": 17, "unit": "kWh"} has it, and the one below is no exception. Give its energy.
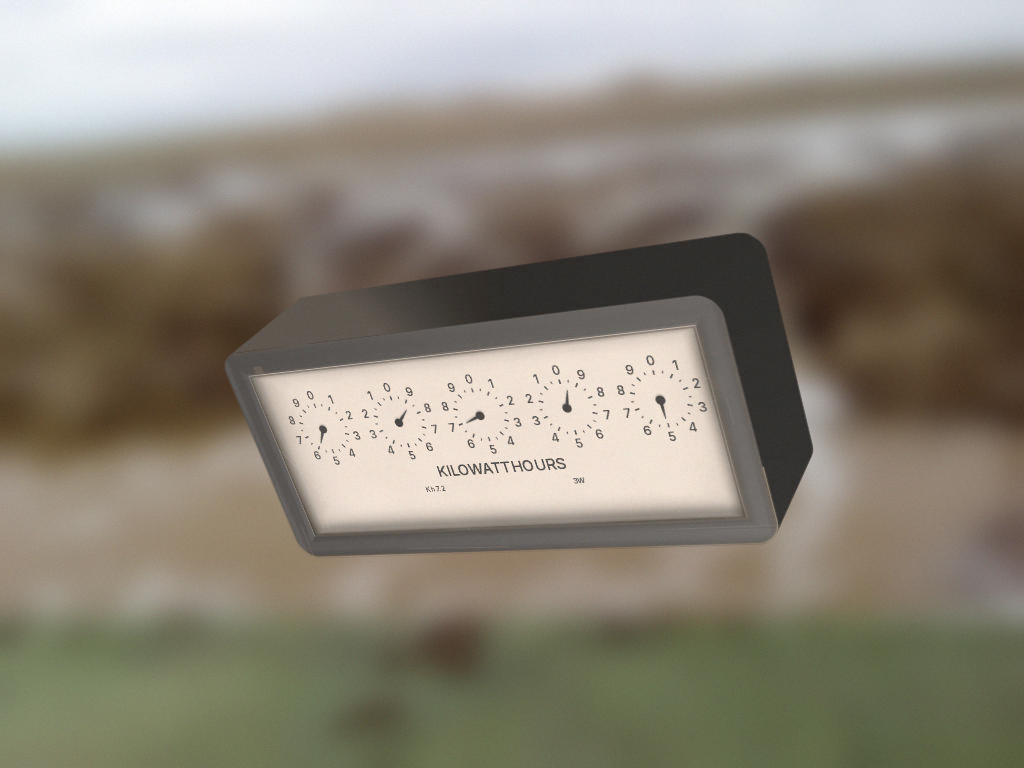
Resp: {"value": 58695, "unit": "kWh"}
